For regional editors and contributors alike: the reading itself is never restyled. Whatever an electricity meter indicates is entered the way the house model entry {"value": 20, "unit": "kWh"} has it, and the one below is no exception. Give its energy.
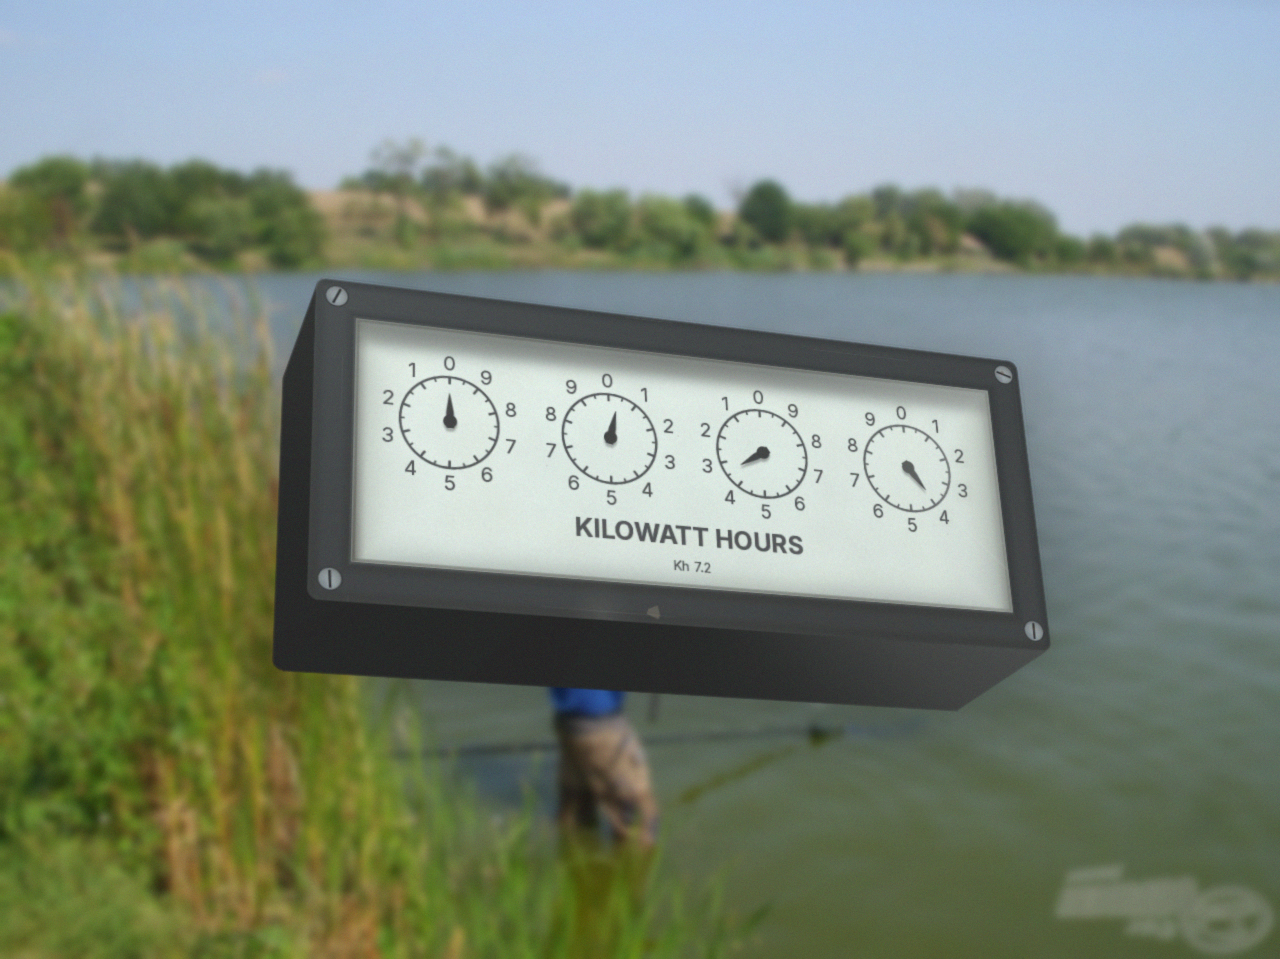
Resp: {"value": 34, "unit": "kWh"}
